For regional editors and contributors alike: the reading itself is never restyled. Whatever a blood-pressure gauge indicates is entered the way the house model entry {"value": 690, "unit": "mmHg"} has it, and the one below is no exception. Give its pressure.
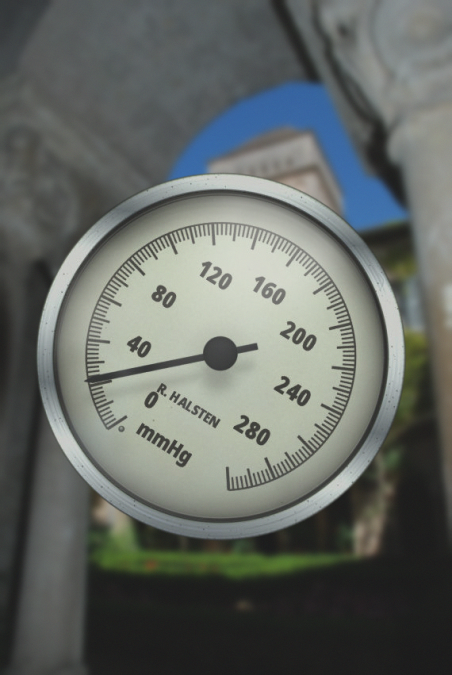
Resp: {"value": 22, "unit": "mmHg"}
